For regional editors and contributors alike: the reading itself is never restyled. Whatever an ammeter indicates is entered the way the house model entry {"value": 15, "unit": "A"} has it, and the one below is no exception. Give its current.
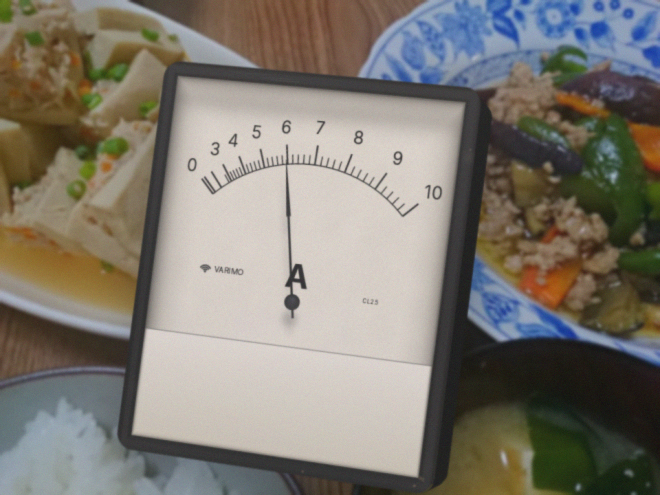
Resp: {"value": 6, "unit": "A"}
